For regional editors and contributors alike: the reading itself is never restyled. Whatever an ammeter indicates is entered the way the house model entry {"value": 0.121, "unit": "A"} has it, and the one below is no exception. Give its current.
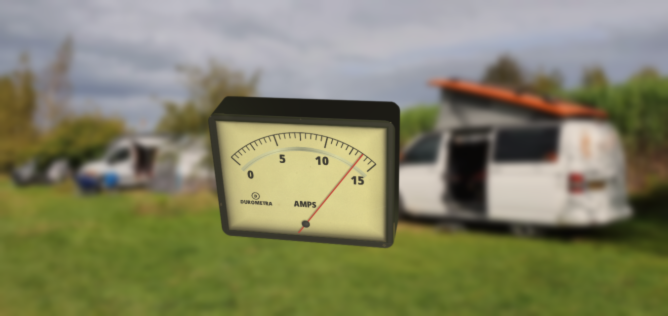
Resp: {"value": 13.5, "unit": "A"}
